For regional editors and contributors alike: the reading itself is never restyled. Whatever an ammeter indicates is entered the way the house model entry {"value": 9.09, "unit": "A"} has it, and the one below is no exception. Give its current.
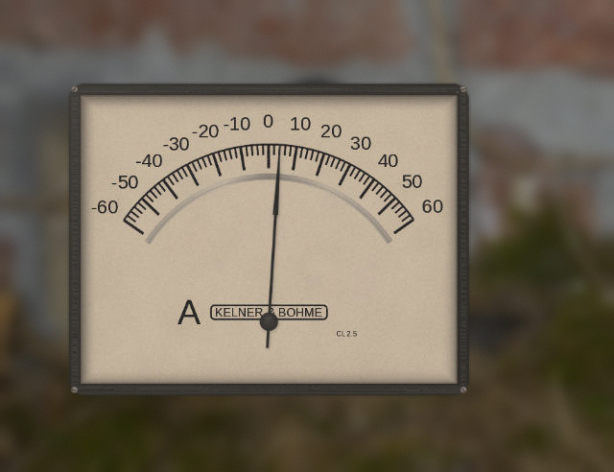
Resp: {"value": 4, "unit": "A"}
